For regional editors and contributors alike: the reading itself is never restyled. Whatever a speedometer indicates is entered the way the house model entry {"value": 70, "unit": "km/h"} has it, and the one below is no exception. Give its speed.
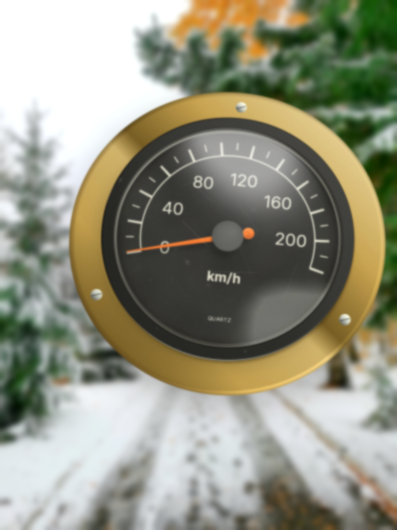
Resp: {"value": 0, "unit": "km/h"}
